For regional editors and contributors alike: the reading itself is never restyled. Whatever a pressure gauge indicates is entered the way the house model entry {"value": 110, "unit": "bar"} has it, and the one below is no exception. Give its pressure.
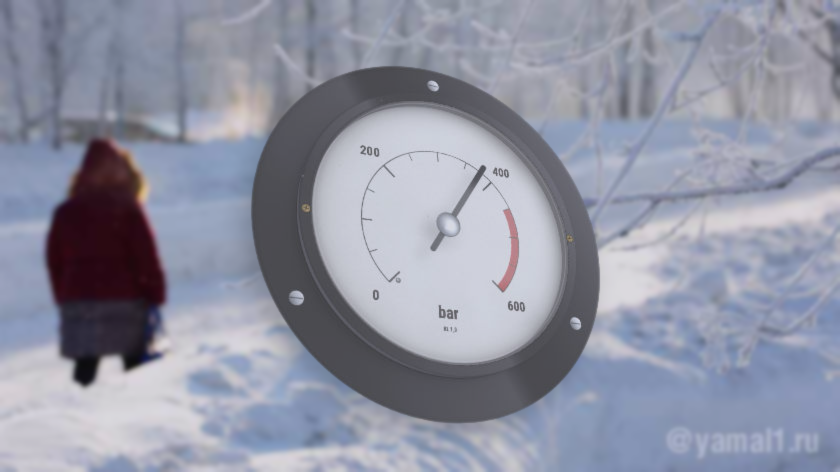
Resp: {"value": 375, "unit": "bar"}
